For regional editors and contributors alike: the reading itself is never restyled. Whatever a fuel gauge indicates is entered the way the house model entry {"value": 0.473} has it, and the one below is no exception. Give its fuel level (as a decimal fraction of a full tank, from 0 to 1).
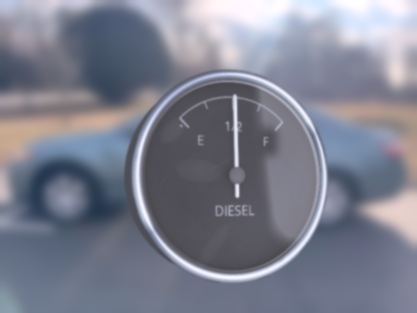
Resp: {"value": 0.5}
